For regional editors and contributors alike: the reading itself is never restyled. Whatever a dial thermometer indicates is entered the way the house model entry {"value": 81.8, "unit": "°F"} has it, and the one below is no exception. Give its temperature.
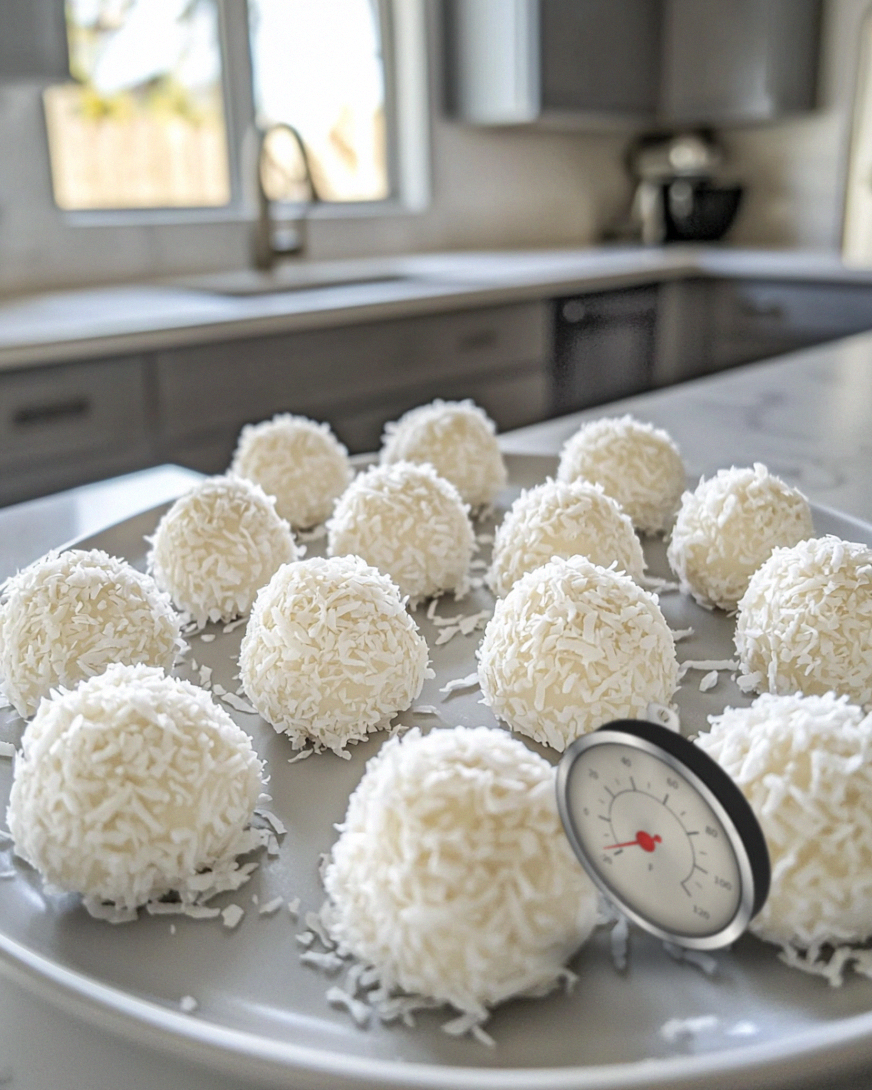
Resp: {"value": -15, "unit": "°F"}
